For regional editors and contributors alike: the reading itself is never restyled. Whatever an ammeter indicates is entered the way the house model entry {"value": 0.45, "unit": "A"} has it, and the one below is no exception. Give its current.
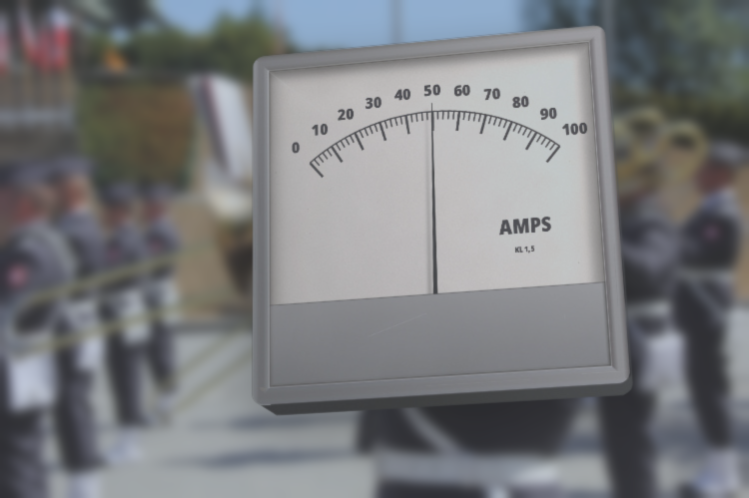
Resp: {"value": 50, "unit": "A"}
